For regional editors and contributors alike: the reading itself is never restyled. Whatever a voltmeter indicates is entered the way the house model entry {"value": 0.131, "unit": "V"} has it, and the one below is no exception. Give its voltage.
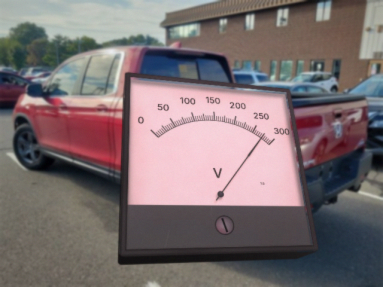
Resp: {"value": 275, "unit": "V"}
